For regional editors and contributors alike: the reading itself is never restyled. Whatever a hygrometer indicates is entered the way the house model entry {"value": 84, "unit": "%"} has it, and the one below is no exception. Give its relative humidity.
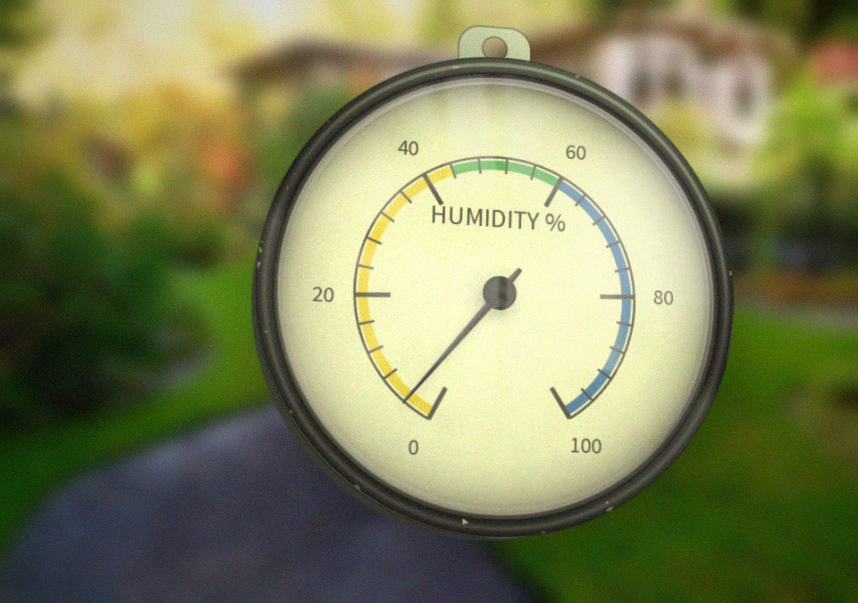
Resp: {"value": 4, "unit": "%"}
